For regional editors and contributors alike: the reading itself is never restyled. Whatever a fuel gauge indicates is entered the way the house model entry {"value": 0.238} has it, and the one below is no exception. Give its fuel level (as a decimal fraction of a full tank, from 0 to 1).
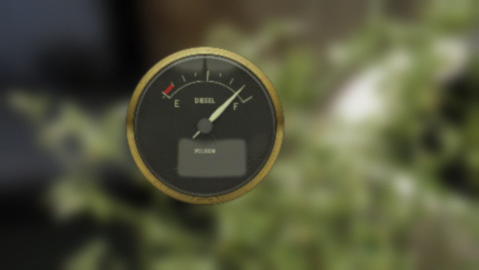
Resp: {"value": 0.875}
